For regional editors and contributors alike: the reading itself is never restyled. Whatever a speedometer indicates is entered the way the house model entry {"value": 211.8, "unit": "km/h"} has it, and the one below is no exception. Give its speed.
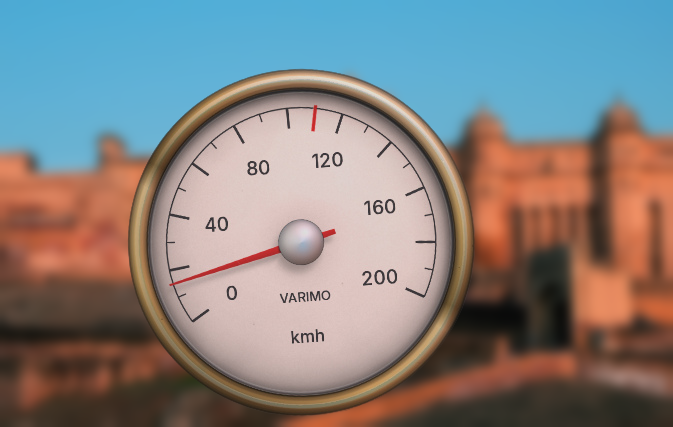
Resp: {"value": 15, "unit": "km/h"}
